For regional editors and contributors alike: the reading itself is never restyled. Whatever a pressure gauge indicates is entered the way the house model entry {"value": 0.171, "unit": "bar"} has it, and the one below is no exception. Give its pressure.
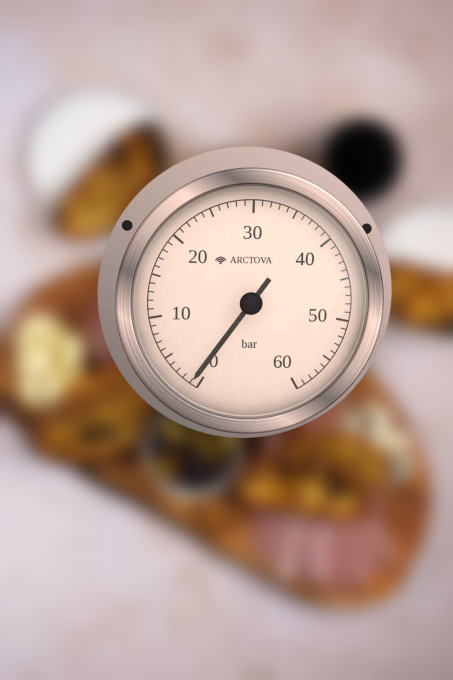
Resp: {"value": 1, "unit": "bar"}
